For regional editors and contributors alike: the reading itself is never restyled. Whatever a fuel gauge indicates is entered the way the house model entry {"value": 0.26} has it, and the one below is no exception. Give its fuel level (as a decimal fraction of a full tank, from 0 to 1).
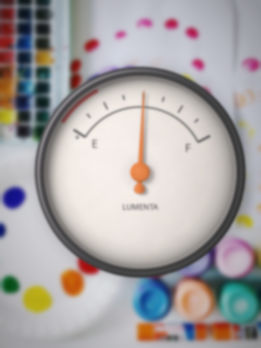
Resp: {"value": 0.5}
